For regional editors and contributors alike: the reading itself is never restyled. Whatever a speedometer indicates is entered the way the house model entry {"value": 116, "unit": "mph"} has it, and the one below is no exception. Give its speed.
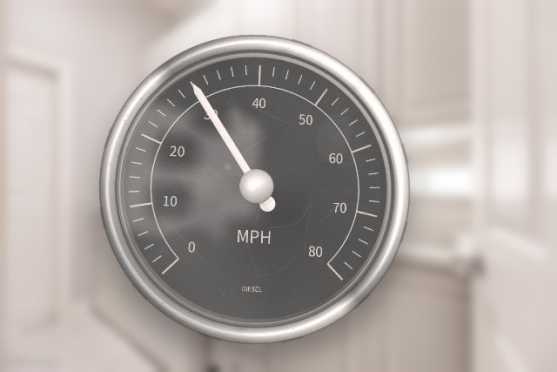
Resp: {"value": 30, "unit": "mph"}
